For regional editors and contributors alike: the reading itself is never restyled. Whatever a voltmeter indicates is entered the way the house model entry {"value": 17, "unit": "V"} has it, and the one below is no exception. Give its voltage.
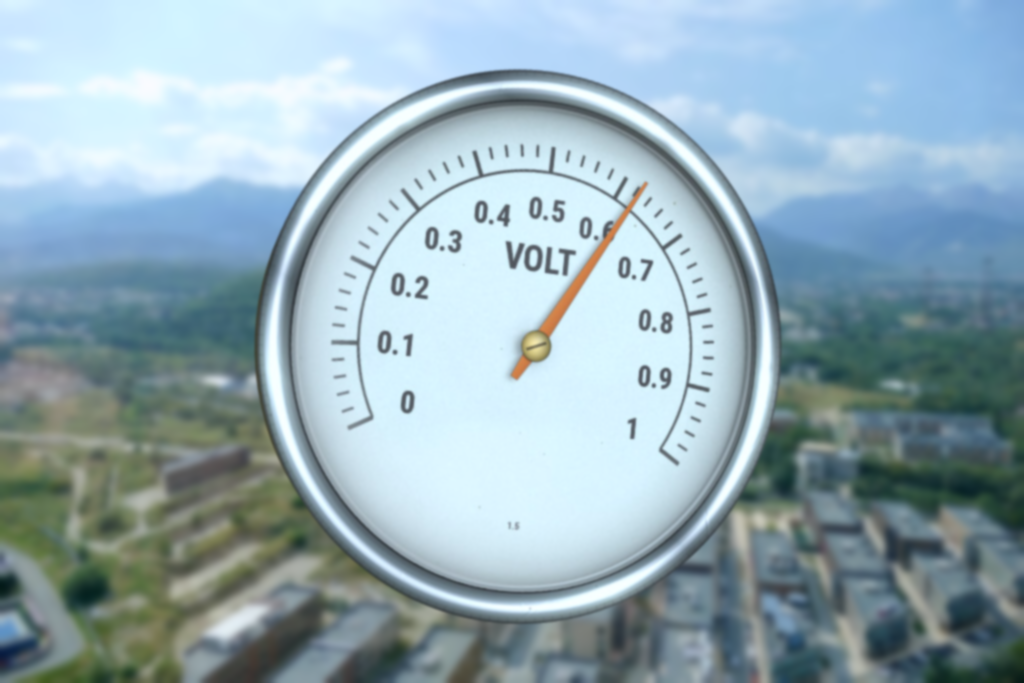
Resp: {"value": 0.62, "unit": "V"}
